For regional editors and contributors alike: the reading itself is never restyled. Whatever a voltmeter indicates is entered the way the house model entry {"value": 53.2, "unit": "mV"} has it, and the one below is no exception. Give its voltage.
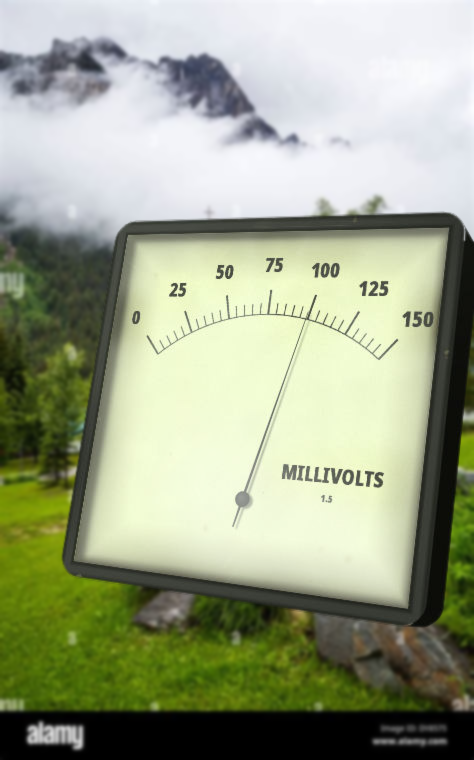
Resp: {"value": 100, "unit": "mV"}
